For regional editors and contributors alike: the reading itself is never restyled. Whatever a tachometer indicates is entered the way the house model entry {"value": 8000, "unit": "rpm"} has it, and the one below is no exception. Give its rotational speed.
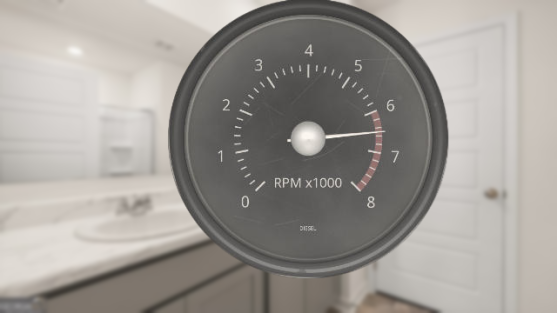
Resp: {"value": 6500, "unit": "rpm"}
